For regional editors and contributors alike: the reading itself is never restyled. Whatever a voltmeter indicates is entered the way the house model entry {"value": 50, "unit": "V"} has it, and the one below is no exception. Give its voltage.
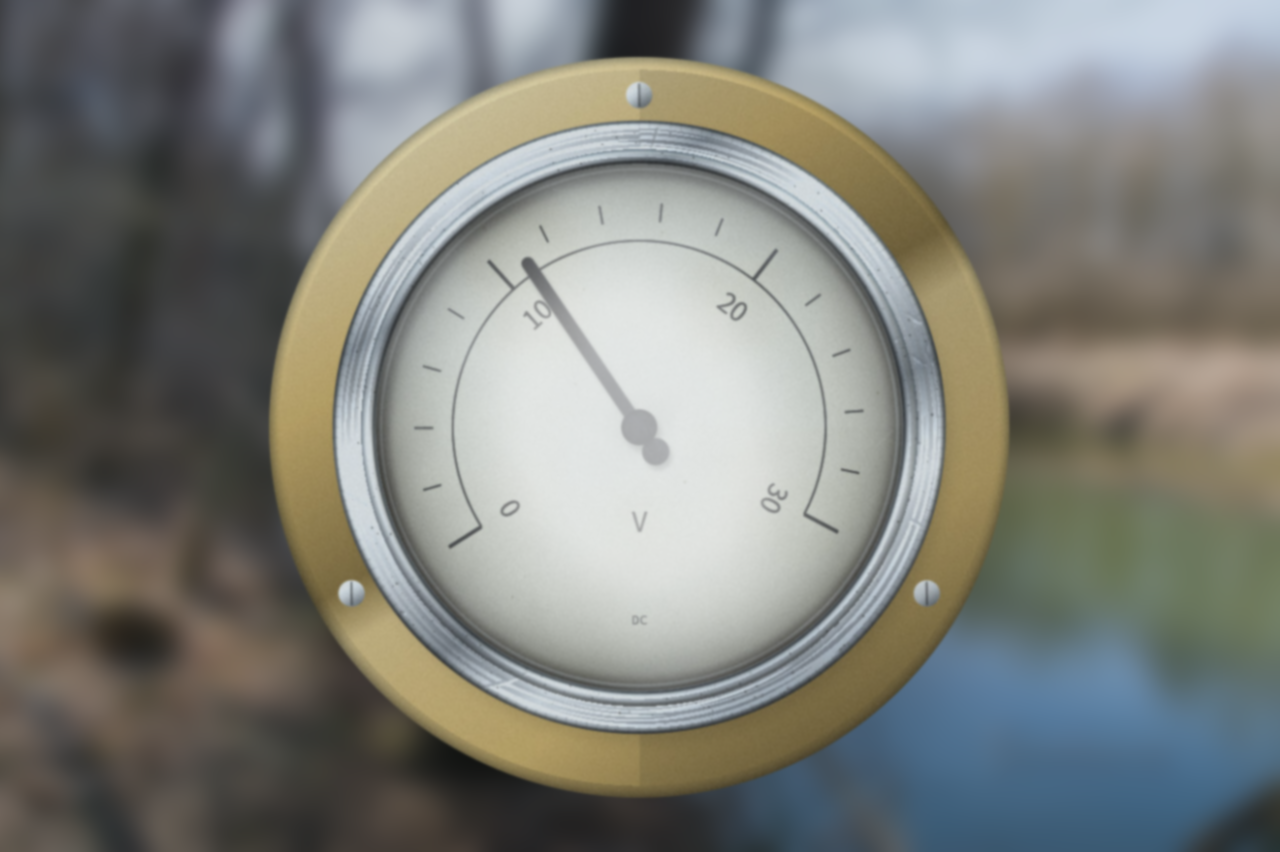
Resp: {"value": 11, "unit": "V"}
